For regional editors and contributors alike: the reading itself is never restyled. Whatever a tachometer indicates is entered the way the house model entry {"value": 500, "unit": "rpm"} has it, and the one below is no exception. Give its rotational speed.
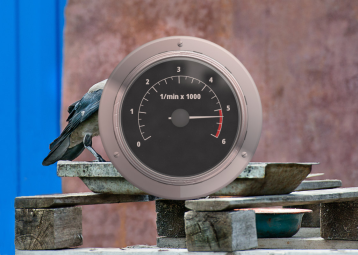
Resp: {"value": 5250, "unit": "rpm"}
